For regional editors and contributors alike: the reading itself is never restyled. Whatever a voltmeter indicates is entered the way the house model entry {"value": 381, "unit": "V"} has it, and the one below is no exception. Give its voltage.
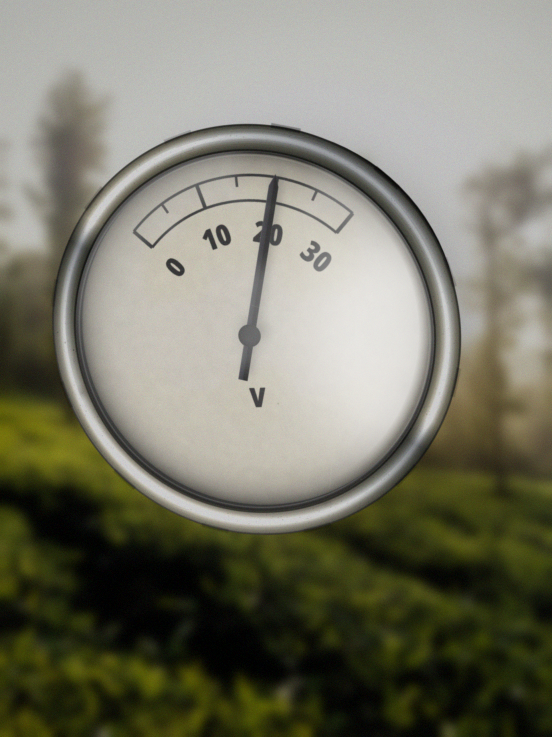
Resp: {"value": 20, "unit": "V"}
